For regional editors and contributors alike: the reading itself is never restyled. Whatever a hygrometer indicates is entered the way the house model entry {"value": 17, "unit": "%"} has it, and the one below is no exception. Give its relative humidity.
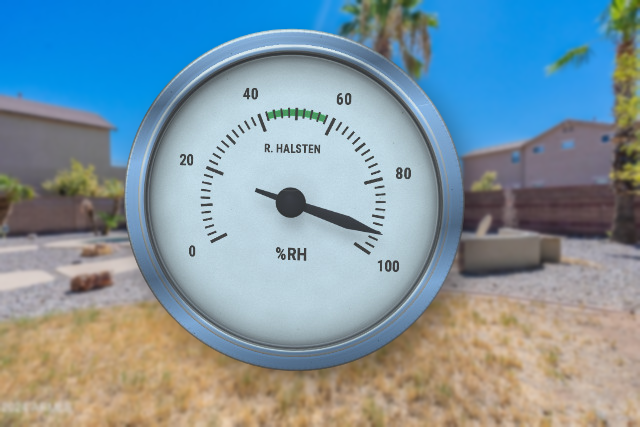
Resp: {"value": 94, "unit": "%"}
